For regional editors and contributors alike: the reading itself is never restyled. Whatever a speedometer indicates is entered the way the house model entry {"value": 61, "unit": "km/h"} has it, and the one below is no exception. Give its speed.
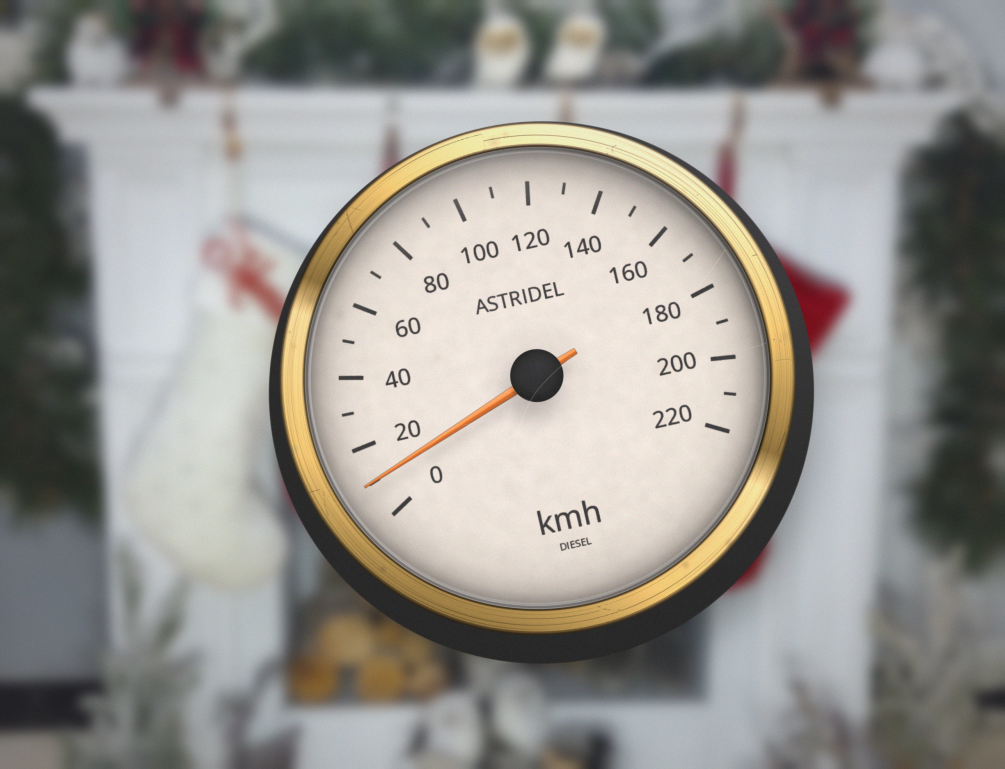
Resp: {"value": 10, "unit": "km/h"}
